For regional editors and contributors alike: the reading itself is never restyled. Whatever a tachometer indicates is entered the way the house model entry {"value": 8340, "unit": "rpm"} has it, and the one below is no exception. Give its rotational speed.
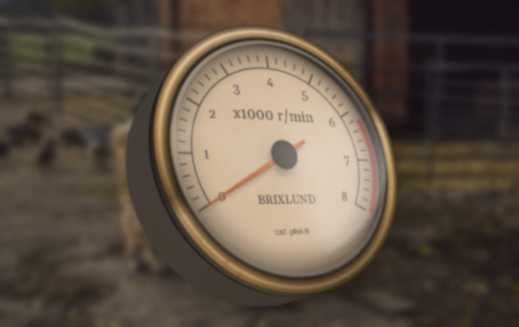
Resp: {"value": 0, "unit": "rpm"}
